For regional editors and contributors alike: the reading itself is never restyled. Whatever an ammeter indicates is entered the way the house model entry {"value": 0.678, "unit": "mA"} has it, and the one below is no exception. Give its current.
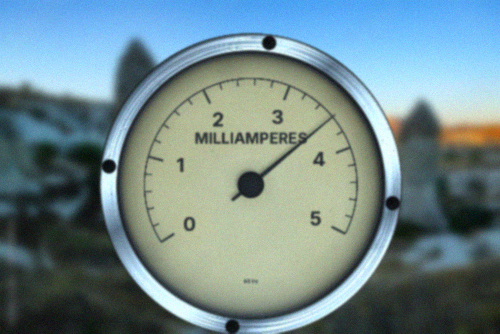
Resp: {"value": 3.6, "unit": "mA"}
